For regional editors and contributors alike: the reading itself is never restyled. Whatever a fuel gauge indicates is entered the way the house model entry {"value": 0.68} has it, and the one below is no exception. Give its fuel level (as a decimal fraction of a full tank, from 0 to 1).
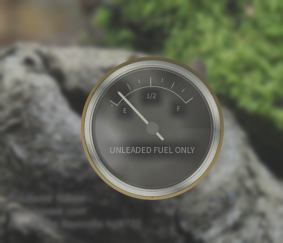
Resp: {"value": 0.125}
